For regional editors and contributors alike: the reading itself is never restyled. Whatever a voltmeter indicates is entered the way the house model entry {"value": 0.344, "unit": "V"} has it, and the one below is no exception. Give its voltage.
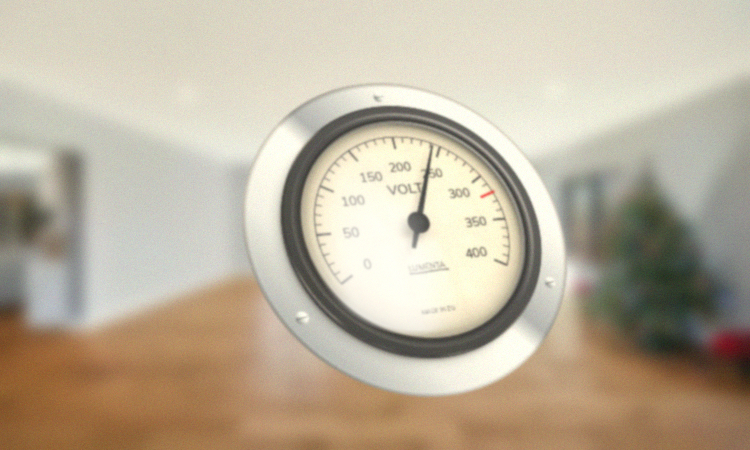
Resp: {"value": 240, "unit": "V"}
